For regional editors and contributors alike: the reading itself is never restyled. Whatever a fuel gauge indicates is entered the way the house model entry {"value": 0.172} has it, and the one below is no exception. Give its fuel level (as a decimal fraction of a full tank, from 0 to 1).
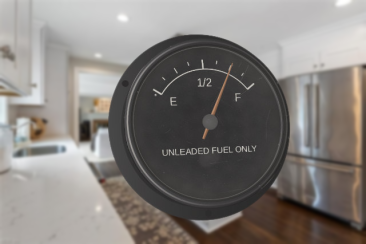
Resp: {"value": 0.75}
